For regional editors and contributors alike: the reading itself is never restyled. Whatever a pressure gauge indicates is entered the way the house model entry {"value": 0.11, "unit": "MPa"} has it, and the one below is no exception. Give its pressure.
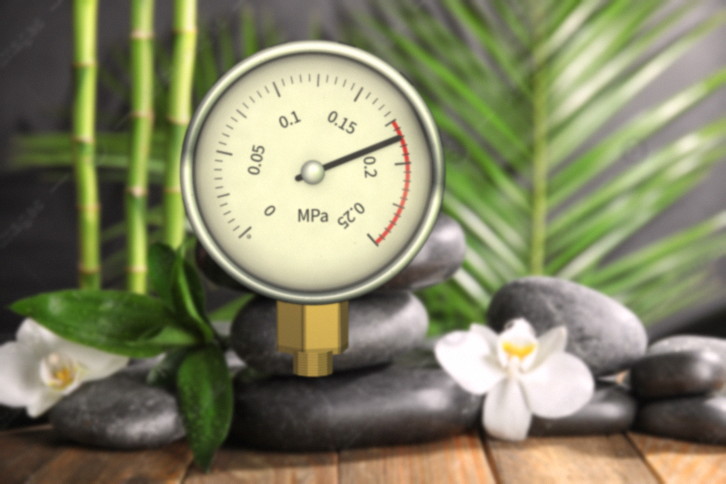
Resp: {"value": 0.185, "unit": "MPa"}
